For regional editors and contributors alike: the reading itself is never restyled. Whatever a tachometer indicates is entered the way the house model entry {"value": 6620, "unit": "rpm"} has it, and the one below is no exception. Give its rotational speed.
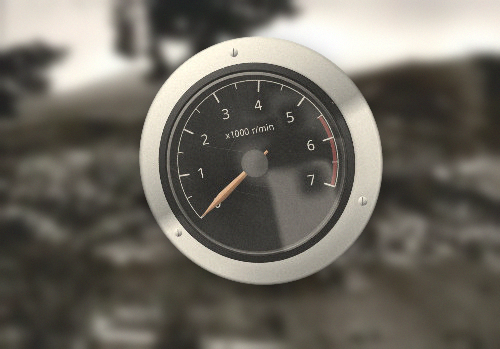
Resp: {"value": 0, "unit": "rpm"}
